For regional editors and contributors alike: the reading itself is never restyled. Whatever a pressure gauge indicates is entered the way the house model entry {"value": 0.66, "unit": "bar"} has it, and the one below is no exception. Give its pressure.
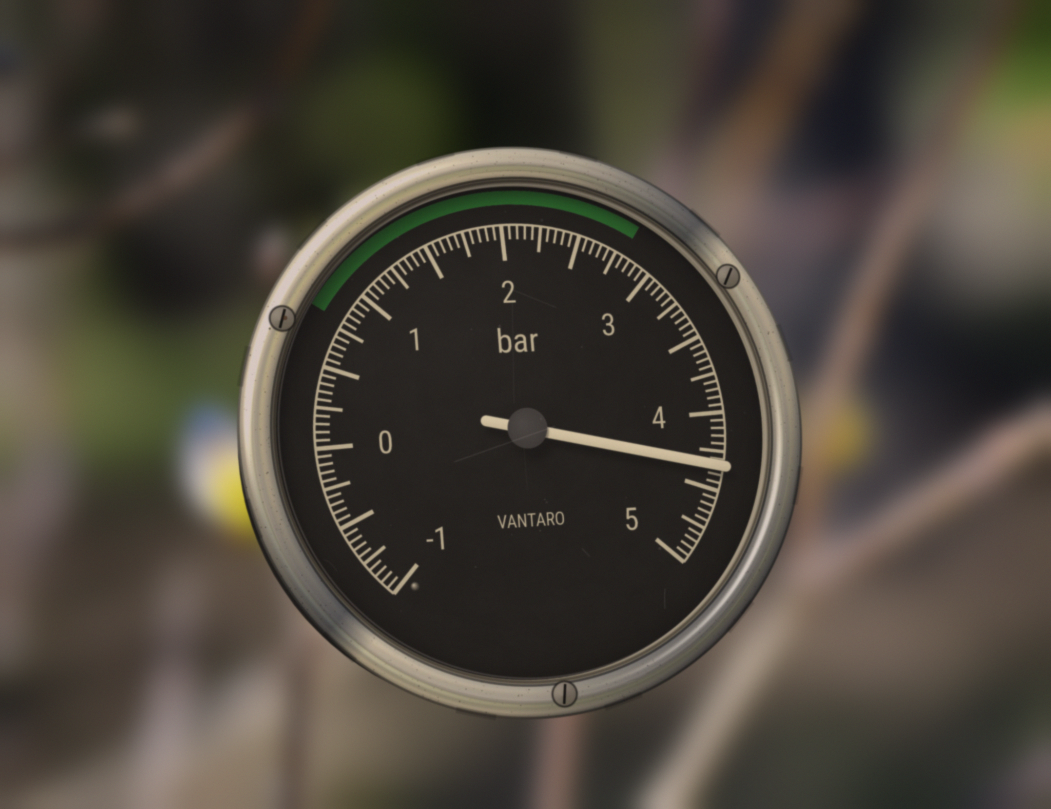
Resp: {"value": 4.35, "unit": "bar"}
